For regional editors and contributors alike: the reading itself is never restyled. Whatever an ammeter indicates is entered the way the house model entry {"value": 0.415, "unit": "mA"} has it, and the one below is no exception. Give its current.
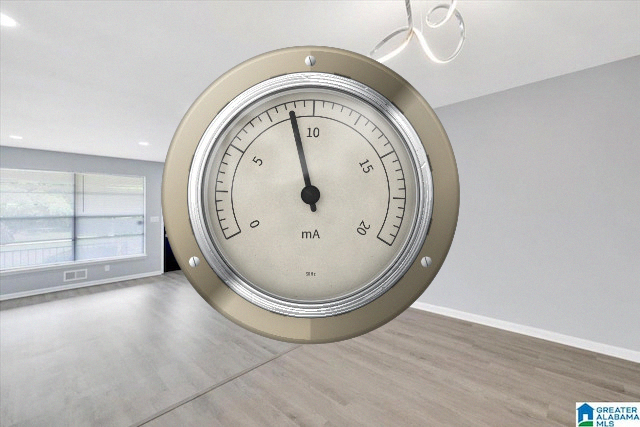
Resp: {"value": 8.75, "unit": "mA"}
